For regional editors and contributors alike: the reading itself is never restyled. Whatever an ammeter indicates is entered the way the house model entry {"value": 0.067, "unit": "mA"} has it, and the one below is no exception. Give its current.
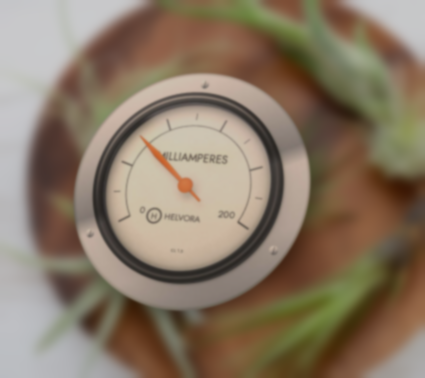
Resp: {"value": 60, "unit": "mA"}
